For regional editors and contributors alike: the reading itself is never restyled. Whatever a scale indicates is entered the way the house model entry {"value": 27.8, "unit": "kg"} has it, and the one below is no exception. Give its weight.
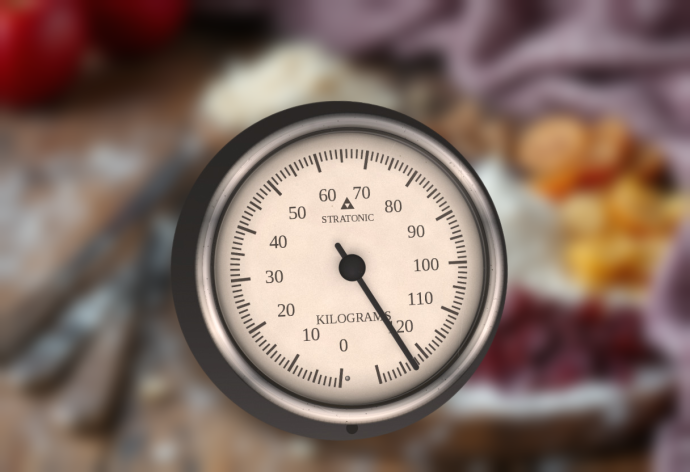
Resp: {"value": 123, "unit": "kg"}
